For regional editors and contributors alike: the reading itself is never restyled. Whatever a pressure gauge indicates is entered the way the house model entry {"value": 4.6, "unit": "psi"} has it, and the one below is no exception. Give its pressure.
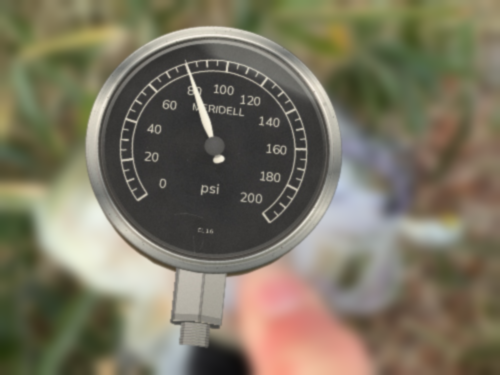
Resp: {"value": 80, "unit": "psi"}
